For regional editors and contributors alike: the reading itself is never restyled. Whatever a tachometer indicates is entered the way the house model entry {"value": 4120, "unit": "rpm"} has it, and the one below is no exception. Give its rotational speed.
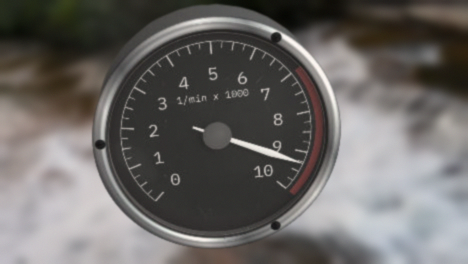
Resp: {"value": 9250, "unit": "rpm"}
